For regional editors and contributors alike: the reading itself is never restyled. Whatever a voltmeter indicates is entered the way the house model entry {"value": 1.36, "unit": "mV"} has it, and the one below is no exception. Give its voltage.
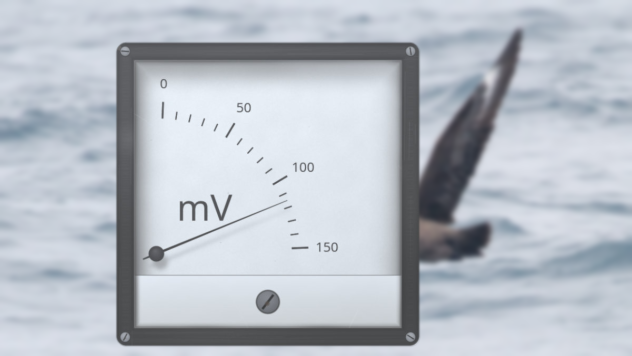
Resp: {"value": 115, "unit": "mV"}
